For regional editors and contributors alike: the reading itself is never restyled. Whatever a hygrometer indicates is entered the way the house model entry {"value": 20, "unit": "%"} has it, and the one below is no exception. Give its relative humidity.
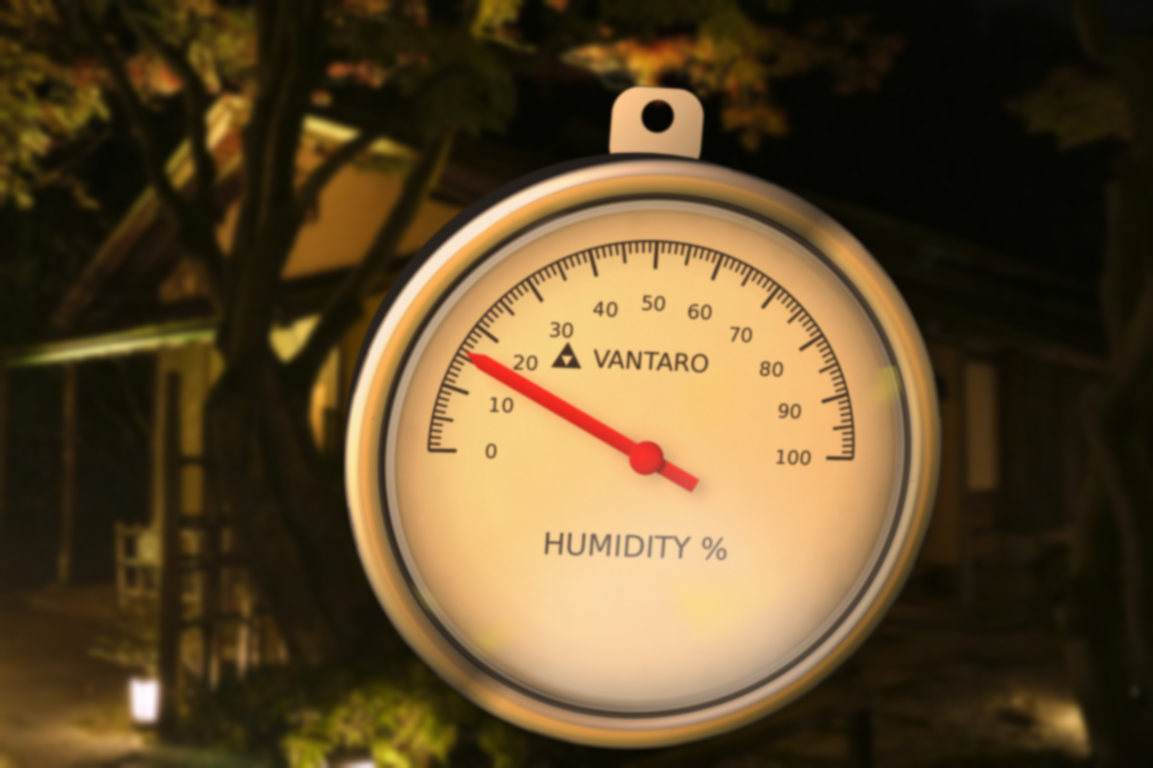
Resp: {"value": 16, "unit": "%"}
